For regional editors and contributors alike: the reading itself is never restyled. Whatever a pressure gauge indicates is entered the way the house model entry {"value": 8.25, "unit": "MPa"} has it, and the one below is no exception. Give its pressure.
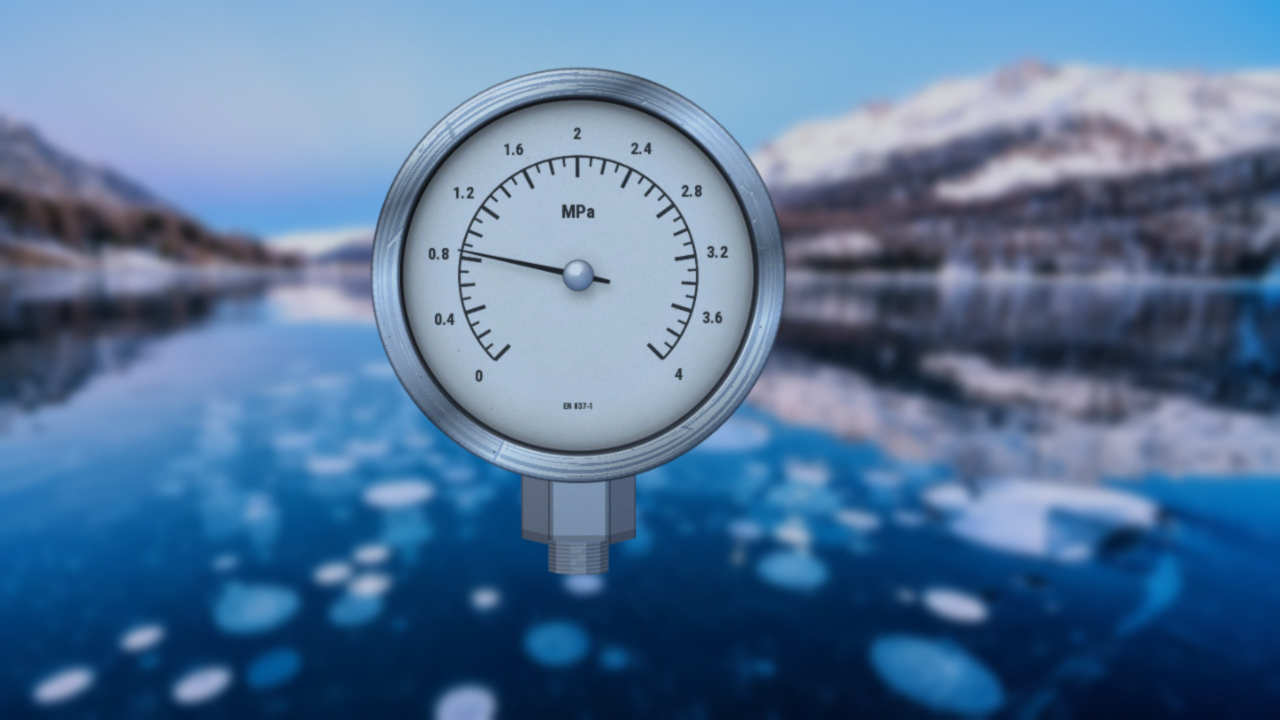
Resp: {"value": 0.85, "unit": "MPa"}
